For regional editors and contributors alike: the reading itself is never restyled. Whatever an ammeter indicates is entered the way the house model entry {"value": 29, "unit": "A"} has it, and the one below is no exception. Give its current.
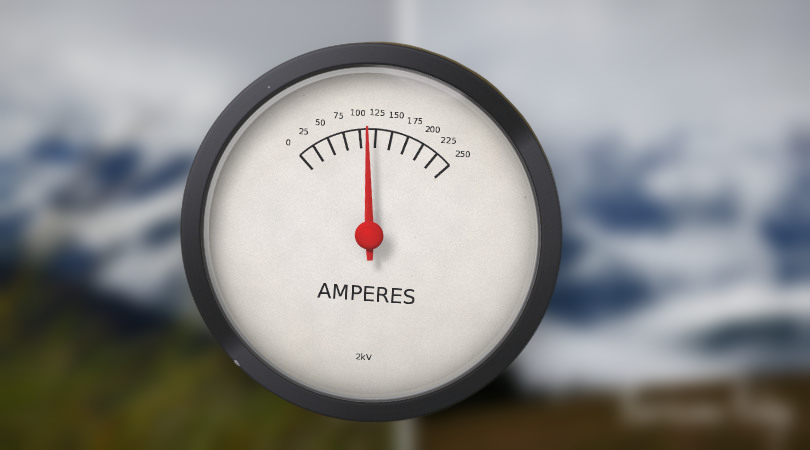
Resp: {"value": 112.5, "unit": "A"}
